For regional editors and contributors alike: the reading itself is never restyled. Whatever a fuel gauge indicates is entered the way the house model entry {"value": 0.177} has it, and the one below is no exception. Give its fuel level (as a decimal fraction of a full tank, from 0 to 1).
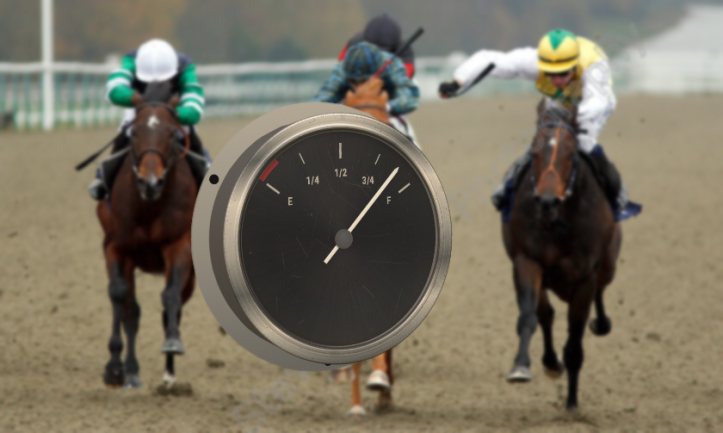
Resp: {"value": 0.875}
